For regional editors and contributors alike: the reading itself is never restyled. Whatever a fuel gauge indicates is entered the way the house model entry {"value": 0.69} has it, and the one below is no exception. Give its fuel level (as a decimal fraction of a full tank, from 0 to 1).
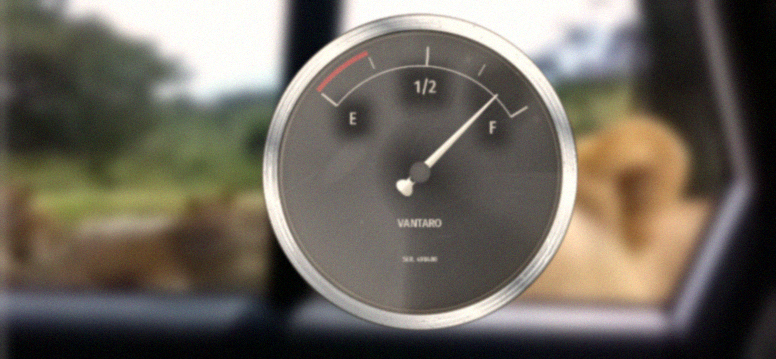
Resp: {"value": 0.875}
